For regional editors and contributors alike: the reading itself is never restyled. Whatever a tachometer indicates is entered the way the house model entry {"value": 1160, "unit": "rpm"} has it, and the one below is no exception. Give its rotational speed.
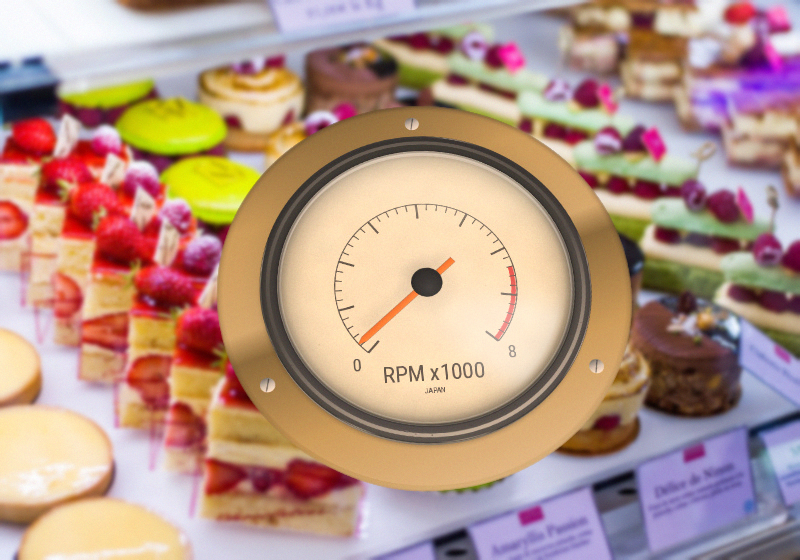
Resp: {"value": 200, "unit": "rpm"}
